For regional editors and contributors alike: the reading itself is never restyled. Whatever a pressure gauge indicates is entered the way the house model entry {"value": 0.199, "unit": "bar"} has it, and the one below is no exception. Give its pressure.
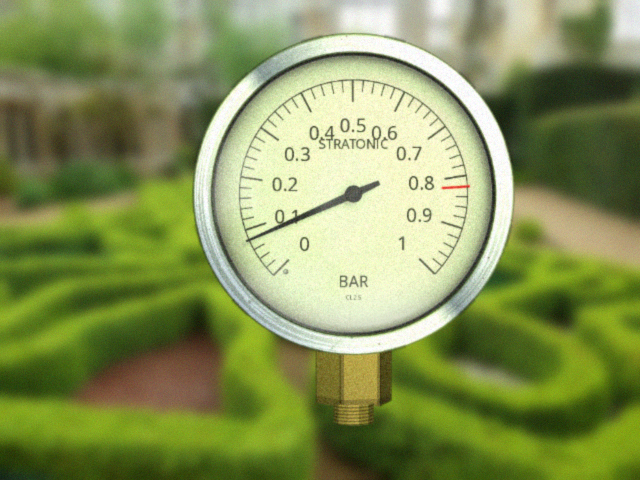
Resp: {"value": 0.08, "unit": "bar"}
